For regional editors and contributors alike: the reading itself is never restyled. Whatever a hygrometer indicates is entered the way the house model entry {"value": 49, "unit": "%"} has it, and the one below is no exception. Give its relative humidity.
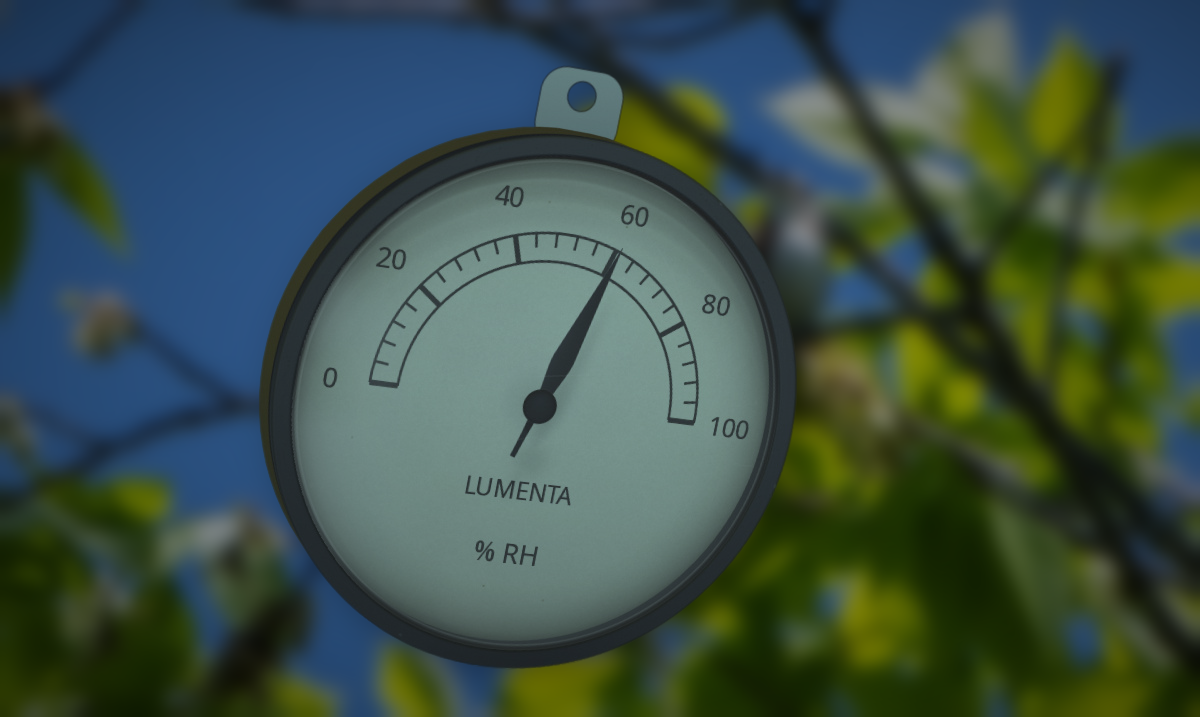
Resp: {"value": 60, "unit": "%"}
